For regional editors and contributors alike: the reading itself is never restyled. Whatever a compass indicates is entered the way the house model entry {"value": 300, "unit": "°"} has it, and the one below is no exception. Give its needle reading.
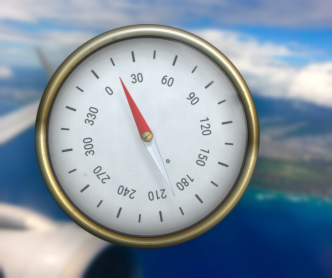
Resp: {"value": 15, "unit": "°"}
